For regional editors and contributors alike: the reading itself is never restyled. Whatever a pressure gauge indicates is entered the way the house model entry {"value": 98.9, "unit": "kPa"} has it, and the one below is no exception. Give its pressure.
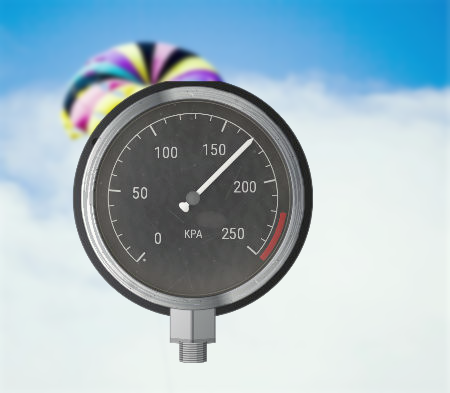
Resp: {"value": 170, "unit": "kPa"}
